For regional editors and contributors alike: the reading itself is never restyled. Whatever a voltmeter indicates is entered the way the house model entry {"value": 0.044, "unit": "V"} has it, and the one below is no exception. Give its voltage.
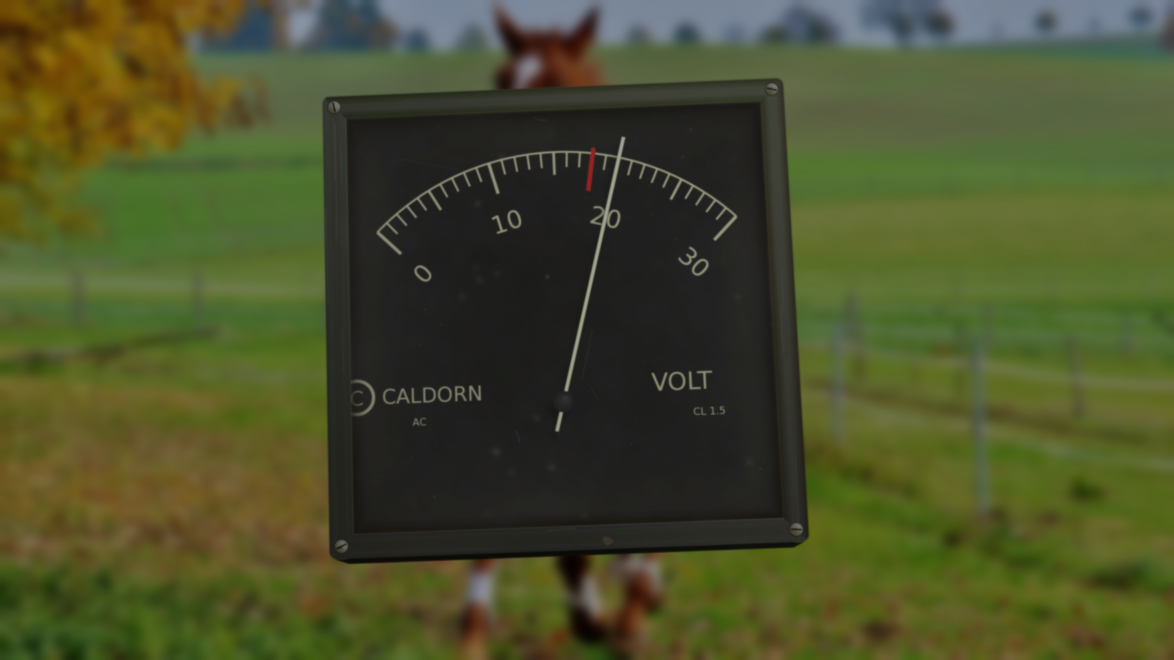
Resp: {"value": 20, "unit": "V"}
